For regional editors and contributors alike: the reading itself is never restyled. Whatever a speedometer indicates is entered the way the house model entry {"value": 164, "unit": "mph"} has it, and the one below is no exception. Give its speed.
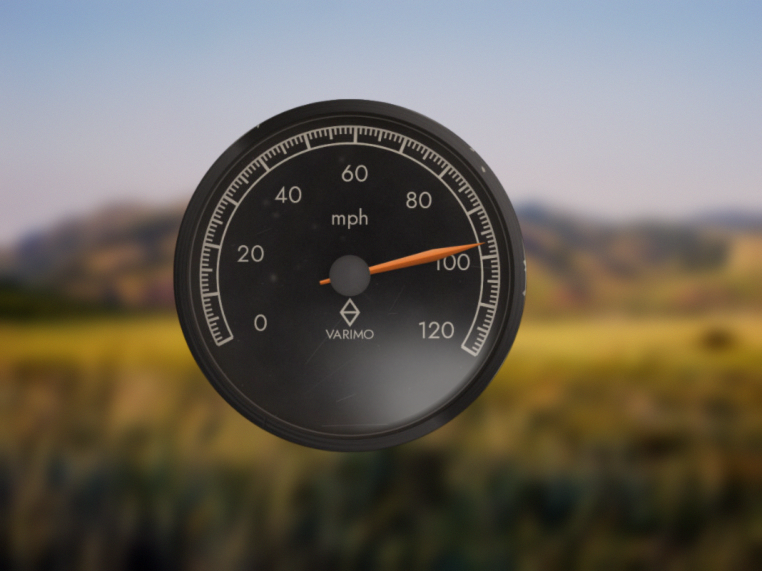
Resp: {"value": 97, "unit": "mph"}
